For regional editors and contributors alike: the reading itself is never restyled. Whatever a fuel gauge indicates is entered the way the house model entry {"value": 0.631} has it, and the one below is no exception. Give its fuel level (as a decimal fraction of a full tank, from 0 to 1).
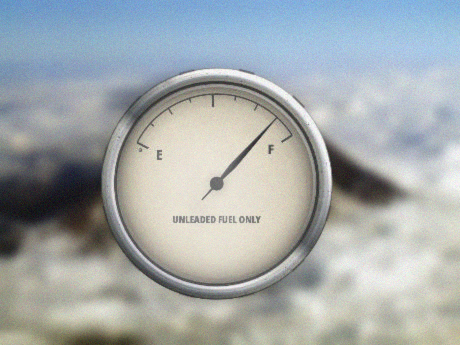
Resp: {"value": 0.875}
